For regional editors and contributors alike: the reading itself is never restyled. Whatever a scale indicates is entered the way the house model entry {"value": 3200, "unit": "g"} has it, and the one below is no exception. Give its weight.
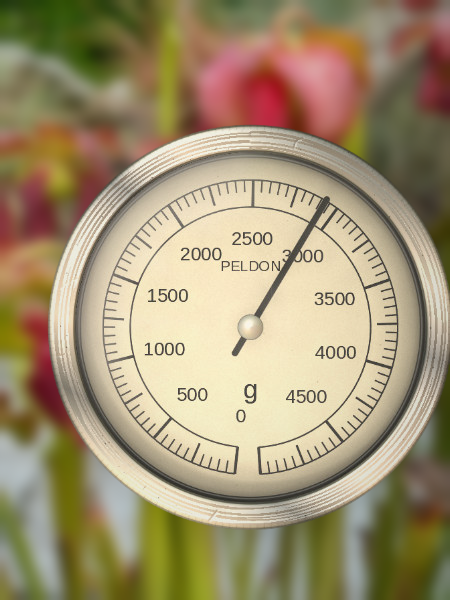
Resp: {"value": 2925, "unit": "g"}
